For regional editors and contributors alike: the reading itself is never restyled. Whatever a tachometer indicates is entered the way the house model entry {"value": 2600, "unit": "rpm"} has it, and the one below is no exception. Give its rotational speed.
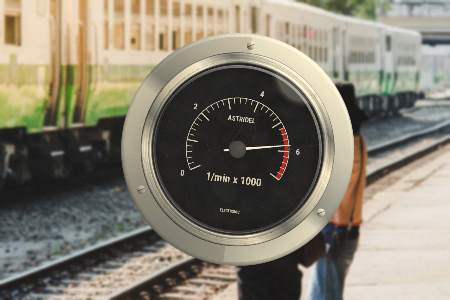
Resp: {"value": 5800, "unit": "rpm"}
